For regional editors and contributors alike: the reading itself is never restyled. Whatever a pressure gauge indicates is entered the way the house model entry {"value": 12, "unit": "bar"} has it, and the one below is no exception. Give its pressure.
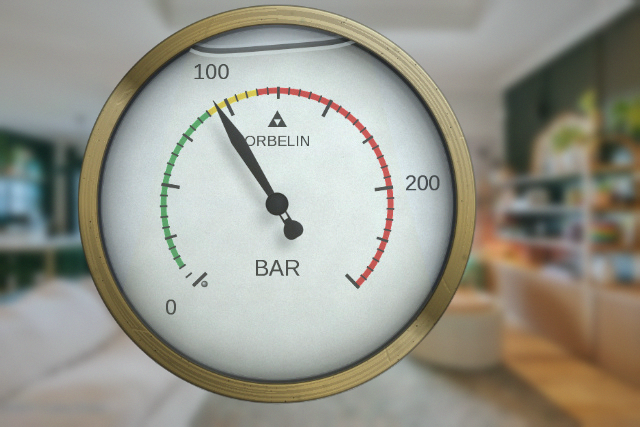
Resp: {"value": 95, "unit": "bar"}
